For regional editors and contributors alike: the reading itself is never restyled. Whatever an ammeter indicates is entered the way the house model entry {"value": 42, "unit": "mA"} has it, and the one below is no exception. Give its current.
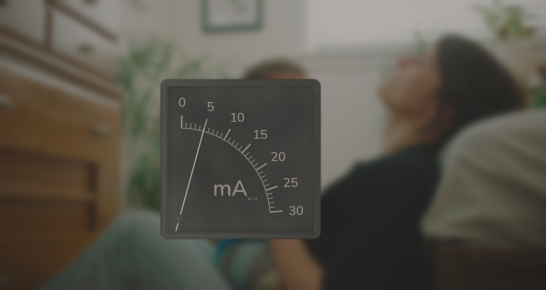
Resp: {"value": 5, "unit": "mA"}
